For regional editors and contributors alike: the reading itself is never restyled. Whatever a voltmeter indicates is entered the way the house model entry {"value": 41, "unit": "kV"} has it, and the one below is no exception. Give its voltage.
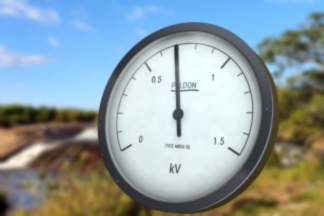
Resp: {"value": 0.7, "unit": "kV"}
